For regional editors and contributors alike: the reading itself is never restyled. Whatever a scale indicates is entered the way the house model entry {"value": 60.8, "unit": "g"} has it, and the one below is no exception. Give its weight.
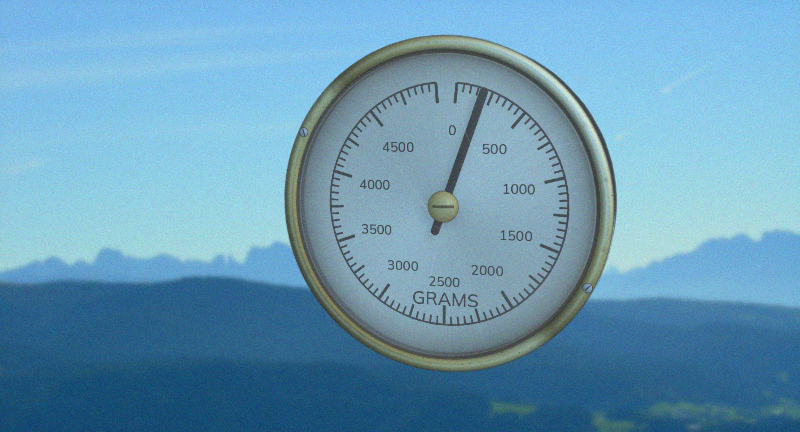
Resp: {"value": 200, "unit": "g"}
